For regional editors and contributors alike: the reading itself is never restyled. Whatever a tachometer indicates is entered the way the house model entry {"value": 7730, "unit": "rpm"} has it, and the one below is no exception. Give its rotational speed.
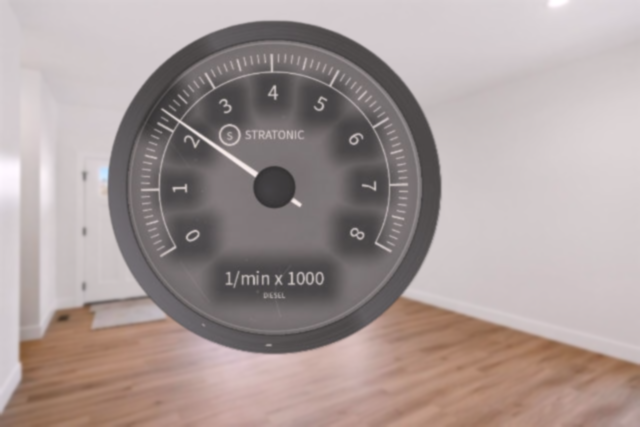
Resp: {"value": 2200, "unit": "rpm"}
